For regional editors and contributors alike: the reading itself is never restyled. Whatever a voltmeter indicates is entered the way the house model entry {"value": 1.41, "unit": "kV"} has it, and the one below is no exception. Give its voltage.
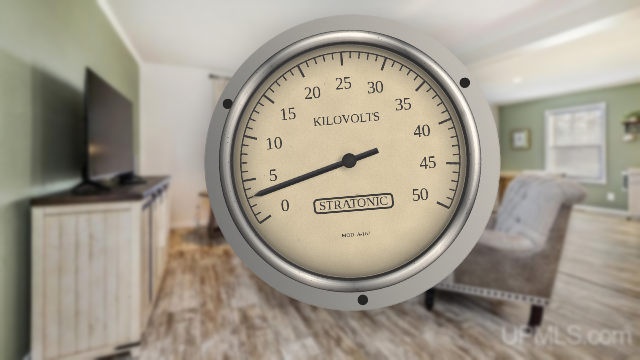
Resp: {"value": 3, "unit": "kV"}
